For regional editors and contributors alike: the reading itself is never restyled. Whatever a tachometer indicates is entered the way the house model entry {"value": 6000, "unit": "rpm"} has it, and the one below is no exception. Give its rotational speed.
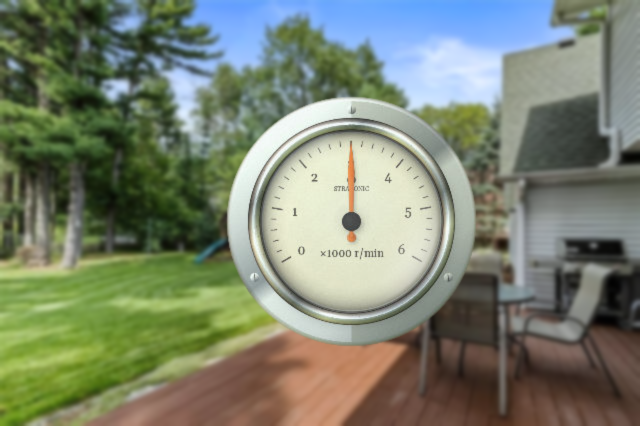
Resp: {"value": 3000, "unit": "rpm"}
